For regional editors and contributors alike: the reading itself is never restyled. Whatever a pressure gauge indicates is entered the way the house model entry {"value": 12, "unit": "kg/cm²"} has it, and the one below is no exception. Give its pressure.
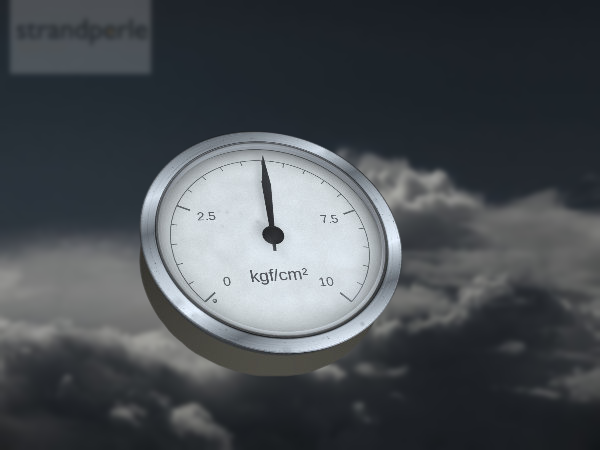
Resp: {"value": 5, "unit": "kg/cm²"}
